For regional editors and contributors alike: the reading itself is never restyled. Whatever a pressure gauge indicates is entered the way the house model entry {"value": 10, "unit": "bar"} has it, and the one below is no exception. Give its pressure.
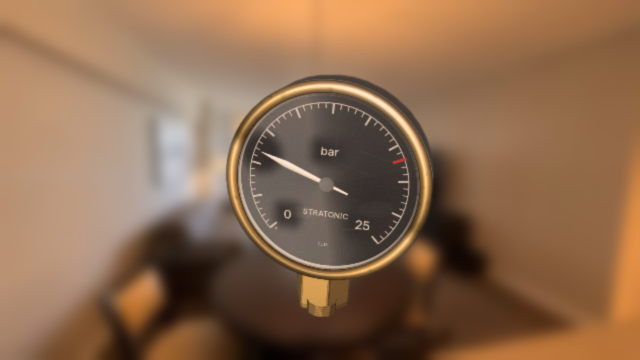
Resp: {"value": 6, "unit": "bar"}
